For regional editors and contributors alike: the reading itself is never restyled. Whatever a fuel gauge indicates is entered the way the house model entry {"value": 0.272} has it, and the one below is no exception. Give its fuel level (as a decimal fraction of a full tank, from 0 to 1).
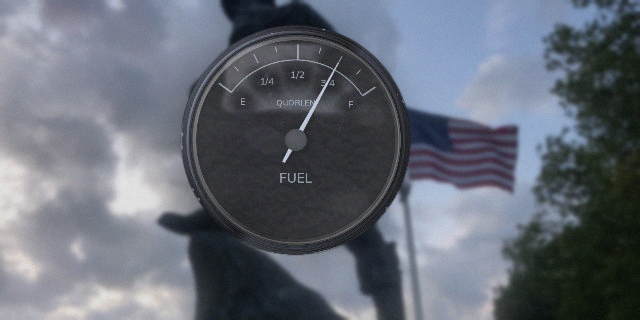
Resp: {"value": 0.75}
